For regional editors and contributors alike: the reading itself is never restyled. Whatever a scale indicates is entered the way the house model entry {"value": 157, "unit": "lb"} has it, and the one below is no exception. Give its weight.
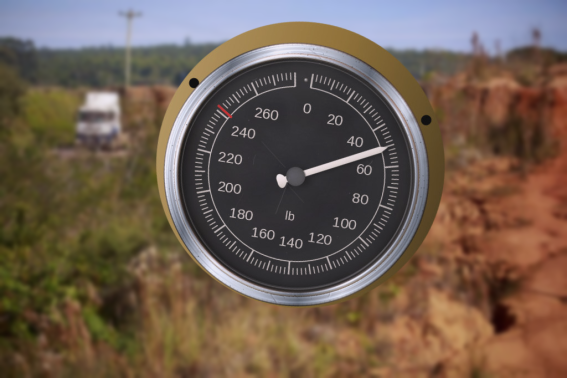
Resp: {"value": 50, "unit": "lb"}
